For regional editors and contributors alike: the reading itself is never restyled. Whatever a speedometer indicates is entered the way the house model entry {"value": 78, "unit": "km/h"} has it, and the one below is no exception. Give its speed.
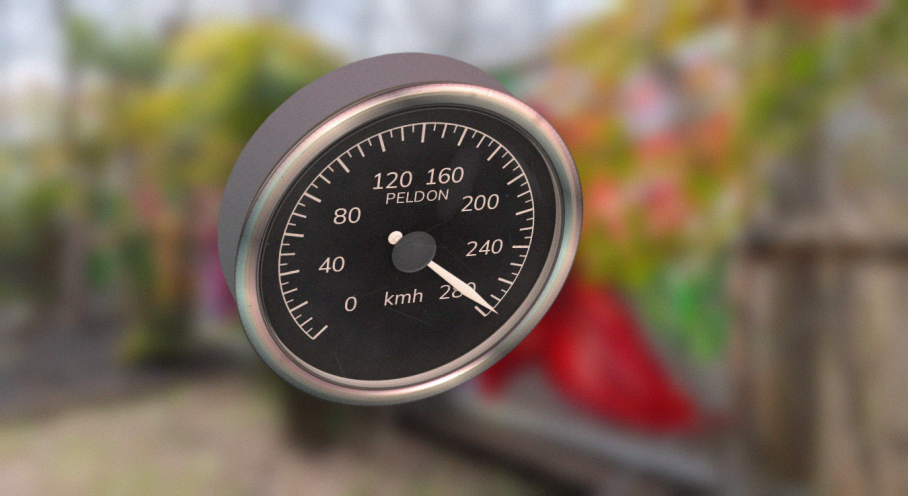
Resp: {"value": 275, "unit": "km/h"}
